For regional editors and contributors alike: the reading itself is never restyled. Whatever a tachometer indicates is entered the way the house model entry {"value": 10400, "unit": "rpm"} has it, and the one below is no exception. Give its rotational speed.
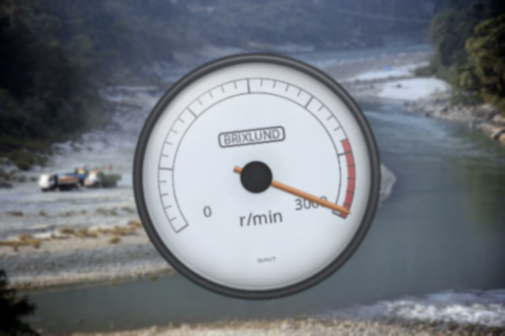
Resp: {"value": 2950, "unit": "rpm"}
